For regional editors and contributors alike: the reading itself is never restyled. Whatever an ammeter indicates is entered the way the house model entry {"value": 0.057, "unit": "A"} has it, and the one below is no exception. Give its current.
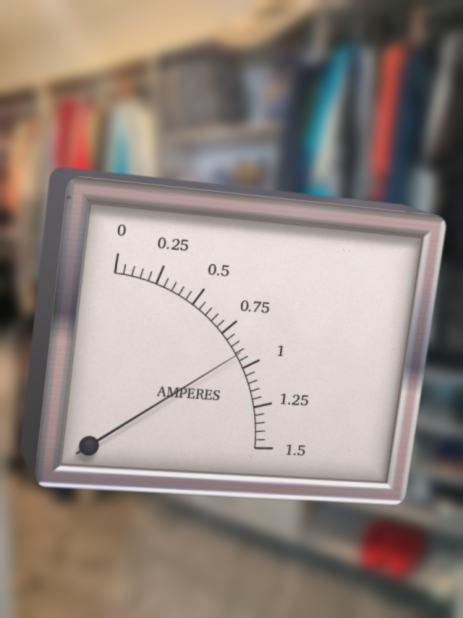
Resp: {"value": 0.9, "unit": "A"}
